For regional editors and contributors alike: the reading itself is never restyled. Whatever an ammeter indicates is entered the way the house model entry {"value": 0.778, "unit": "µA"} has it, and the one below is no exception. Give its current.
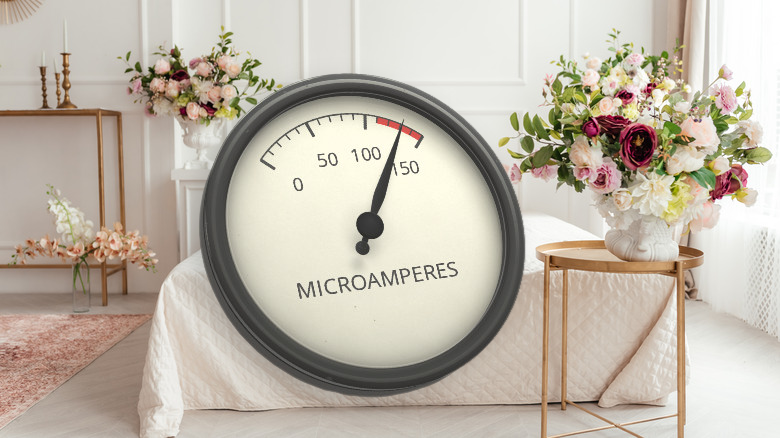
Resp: {"value": 130, "unit": "µA"}
